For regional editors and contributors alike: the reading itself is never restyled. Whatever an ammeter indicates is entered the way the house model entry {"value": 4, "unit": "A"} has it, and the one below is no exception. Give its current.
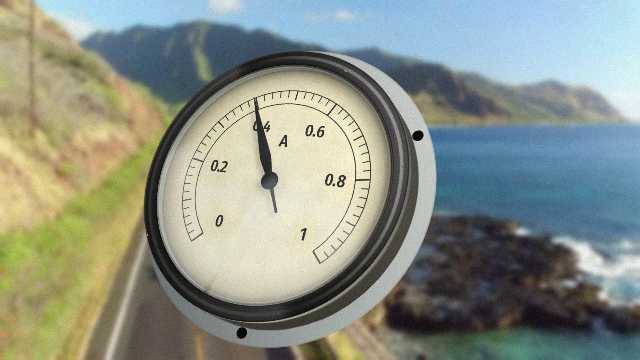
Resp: {"value": 0.4, "unit": "A"}
